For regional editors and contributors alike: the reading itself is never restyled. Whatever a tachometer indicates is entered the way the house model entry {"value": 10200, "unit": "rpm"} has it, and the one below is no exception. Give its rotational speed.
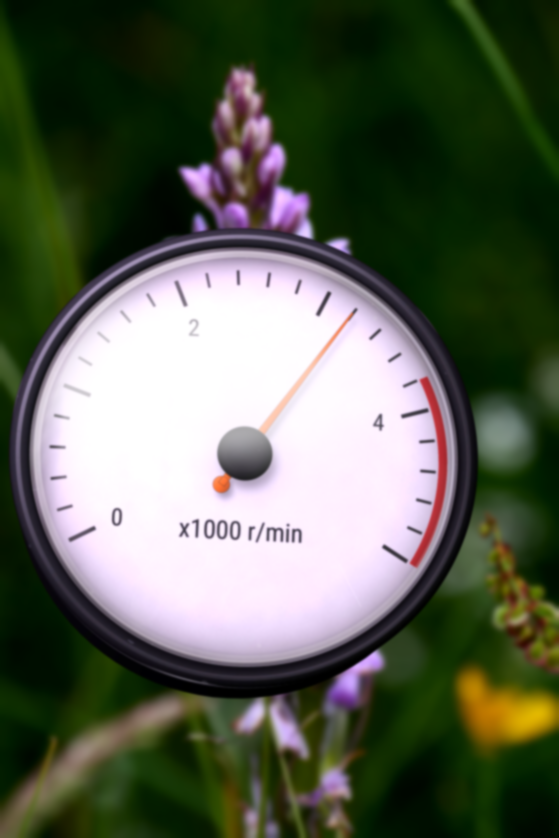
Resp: {"value": 3200, "unit": "rpm"}
